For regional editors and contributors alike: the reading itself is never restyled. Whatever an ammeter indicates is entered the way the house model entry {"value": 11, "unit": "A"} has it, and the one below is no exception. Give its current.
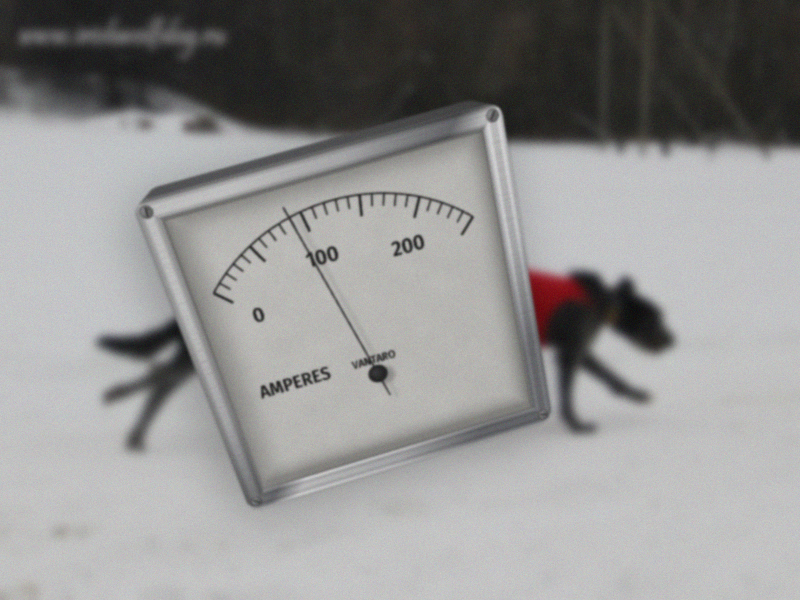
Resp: {"value": 90, "unit": "A"}
